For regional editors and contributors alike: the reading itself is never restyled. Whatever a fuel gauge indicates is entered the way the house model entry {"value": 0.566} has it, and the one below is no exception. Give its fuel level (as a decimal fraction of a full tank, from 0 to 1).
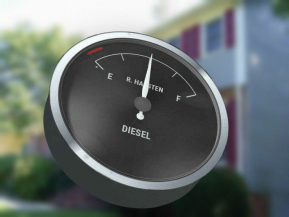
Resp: {"value": 0.5}
